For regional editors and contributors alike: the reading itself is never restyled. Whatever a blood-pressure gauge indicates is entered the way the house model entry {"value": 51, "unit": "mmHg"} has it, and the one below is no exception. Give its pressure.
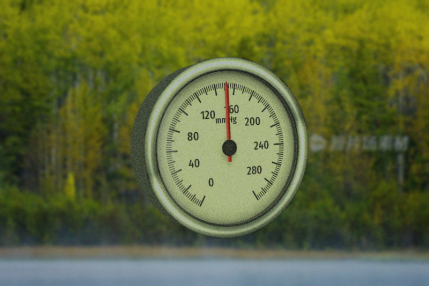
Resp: {"value": 150, "unit": "mmHg"}
